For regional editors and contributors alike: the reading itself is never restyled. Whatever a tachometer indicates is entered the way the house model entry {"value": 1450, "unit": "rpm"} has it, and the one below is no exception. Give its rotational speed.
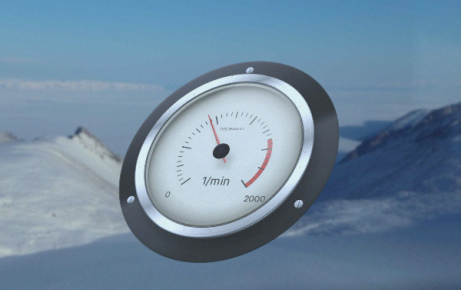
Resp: {"value": 750, "unit": "rpm"}
